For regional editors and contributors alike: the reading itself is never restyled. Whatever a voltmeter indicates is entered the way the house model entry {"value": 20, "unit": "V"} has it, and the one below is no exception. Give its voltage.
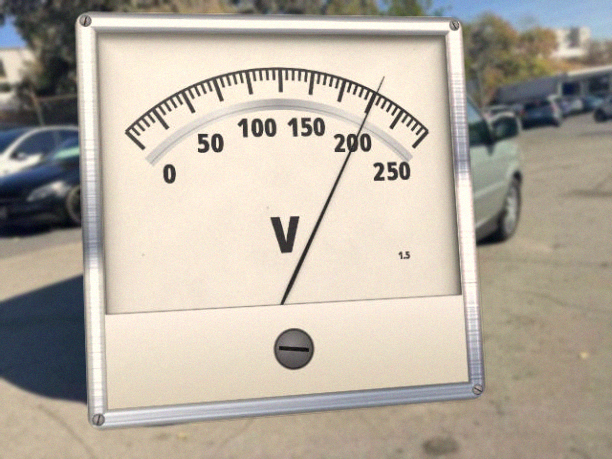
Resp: {"value": 200, "unit": "V"}
